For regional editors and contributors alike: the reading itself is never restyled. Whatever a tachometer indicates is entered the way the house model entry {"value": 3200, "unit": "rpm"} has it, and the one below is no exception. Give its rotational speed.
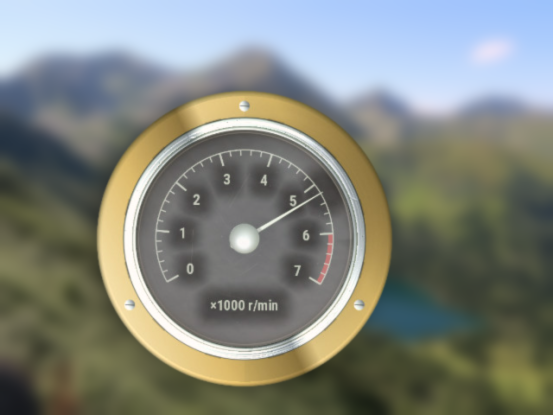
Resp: {"value": 5200, "unit": "rpm"}
